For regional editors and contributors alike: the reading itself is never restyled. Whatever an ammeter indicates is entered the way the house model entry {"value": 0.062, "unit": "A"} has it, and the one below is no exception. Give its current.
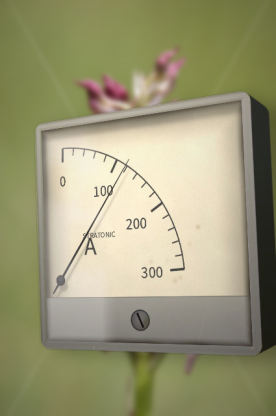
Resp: {"value": 120, "unit": "A"}
